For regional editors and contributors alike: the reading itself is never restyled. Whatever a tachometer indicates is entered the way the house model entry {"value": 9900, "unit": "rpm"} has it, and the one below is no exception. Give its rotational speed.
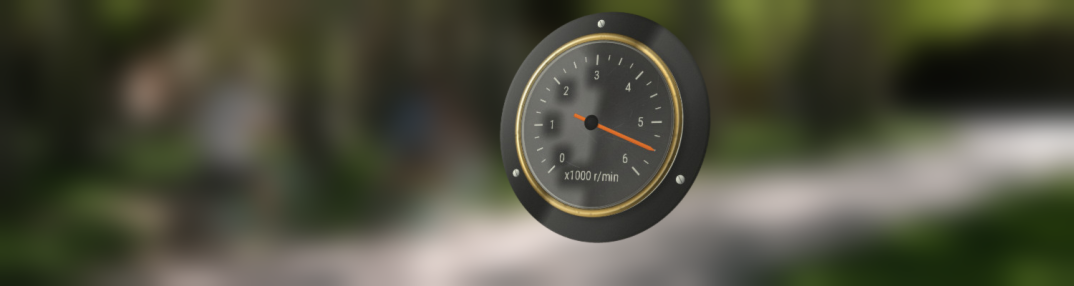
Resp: {"value": 5500, "unit": "rpm"}
